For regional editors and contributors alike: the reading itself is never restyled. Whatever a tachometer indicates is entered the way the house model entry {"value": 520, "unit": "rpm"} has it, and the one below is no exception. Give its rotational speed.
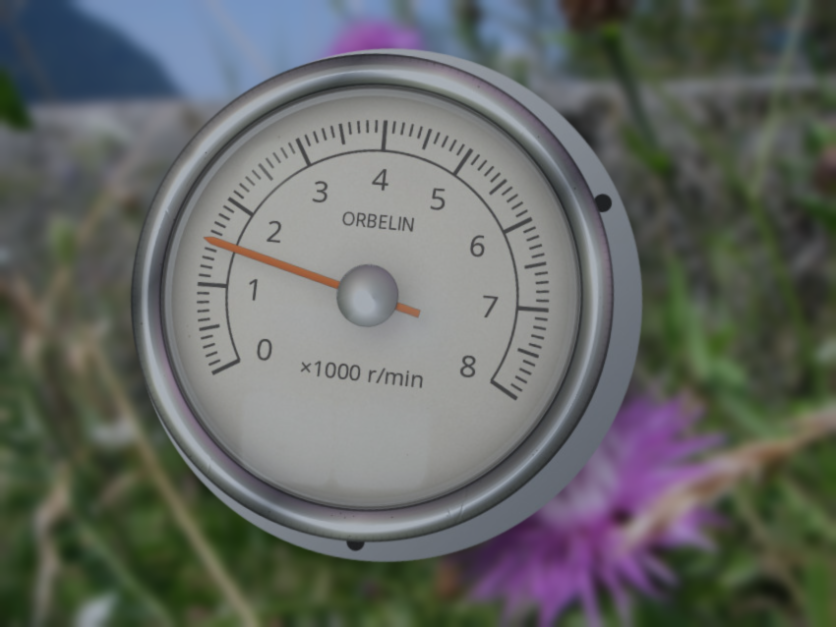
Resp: {"value": 1500, "unit": "rpm"}
